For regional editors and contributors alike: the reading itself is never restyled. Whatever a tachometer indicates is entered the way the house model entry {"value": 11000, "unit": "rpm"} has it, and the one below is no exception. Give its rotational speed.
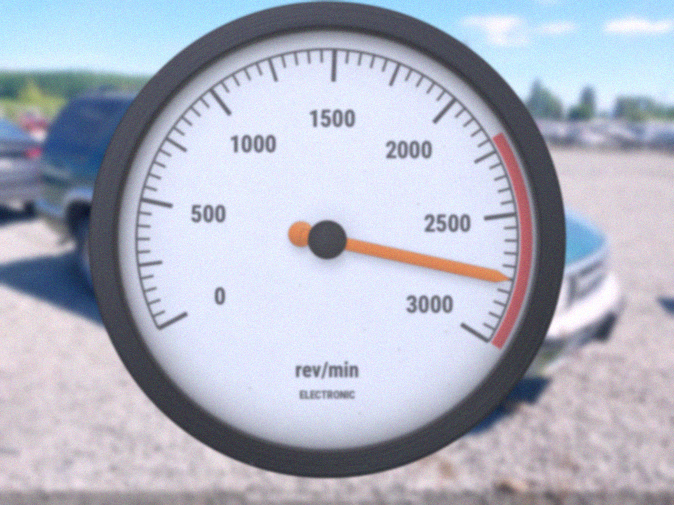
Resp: {"value": 2750, "unit": "rpm"}
